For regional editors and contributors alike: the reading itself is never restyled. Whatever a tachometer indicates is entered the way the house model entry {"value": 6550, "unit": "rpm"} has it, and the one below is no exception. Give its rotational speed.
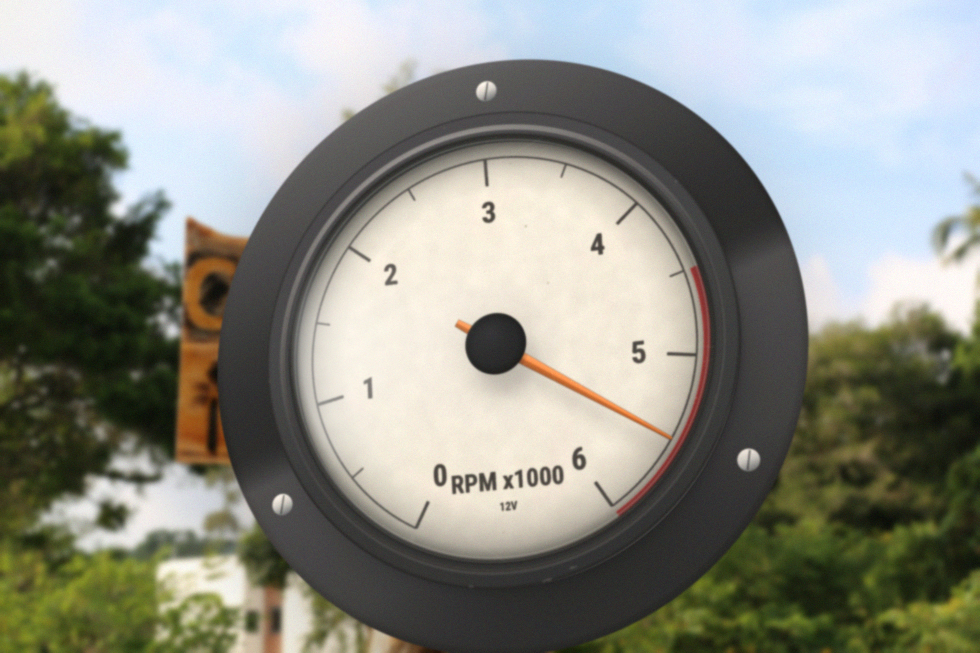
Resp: {"value": 5500, "unit": "rpm"}
